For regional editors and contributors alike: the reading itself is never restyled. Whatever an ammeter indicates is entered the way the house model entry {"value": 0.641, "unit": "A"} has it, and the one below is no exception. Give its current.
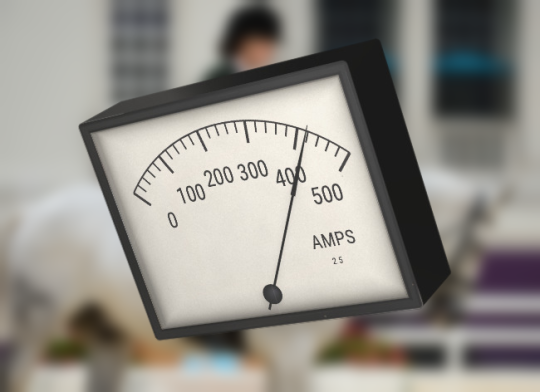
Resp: {"value": 420, "unit": "A"}
